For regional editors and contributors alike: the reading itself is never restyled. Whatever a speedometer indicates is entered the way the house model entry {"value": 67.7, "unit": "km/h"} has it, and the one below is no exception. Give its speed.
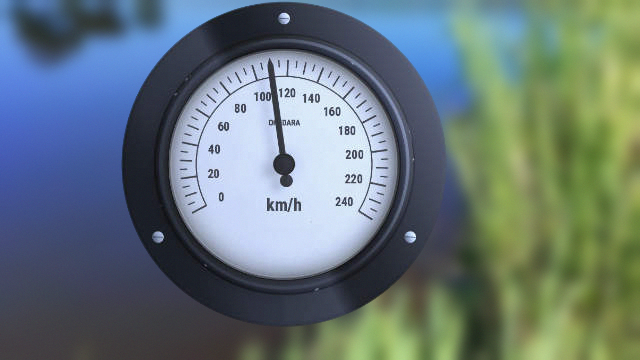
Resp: {"value": 110, "unit": "km/h"}
